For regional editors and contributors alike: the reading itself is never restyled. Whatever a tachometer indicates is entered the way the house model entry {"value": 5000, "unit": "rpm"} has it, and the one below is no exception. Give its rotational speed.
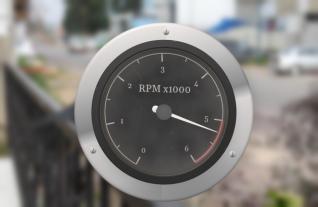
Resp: {"value": 5250, "unit": "rpm"}
